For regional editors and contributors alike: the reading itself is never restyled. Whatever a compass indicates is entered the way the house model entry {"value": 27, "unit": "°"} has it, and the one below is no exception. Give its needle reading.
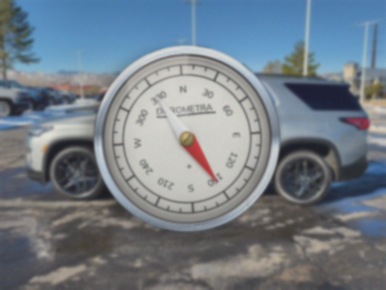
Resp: {"value": 150, "unit": "°"}
